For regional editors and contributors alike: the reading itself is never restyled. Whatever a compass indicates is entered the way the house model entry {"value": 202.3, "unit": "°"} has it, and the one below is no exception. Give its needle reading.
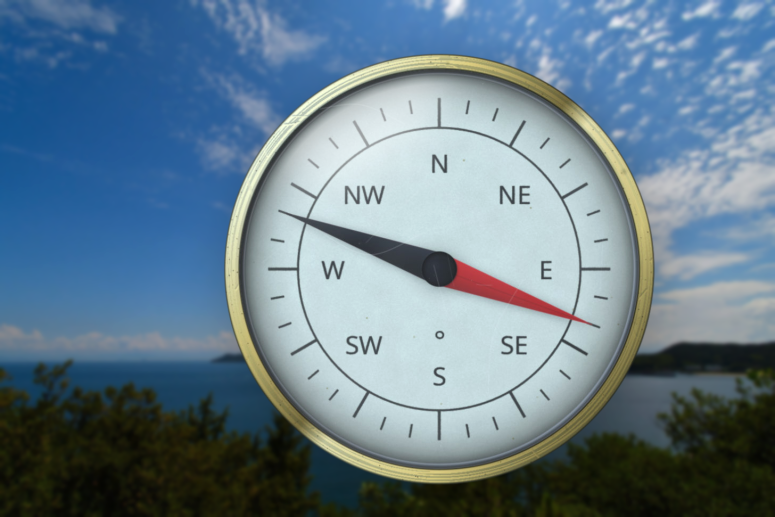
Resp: {"value": 110, "unit": "°"}
